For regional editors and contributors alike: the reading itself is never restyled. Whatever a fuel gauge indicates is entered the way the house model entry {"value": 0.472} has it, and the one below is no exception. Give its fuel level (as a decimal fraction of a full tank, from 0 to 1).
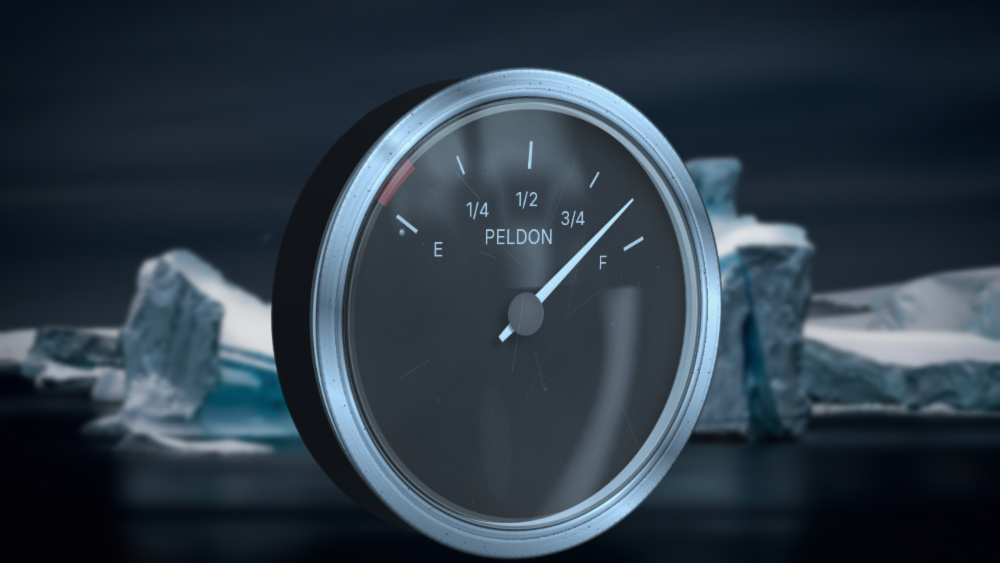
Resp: {"value": 0.875}
